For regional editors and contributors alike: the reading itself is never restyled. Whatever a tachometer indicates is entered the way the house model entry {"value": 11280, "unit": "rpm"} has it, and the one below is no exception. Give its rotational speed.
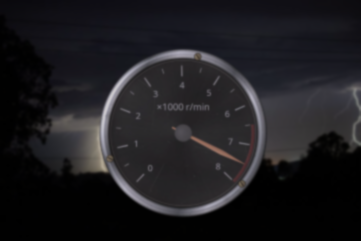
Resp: {"value": 7500, "unit": "rpm"}
